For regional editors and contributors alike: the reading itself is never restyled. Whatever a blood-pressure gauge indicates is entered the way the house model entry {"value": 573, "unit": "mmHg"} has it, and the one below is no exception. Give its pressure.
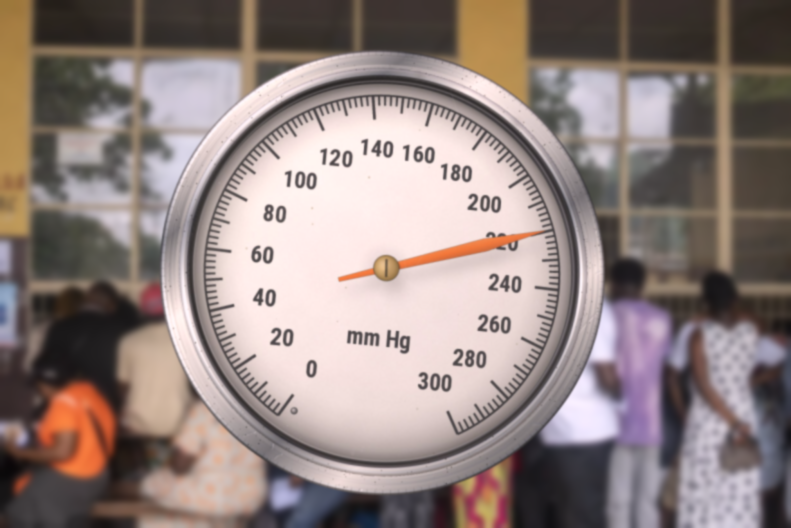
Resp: {"value": 220, "unit": "mmHg"}
